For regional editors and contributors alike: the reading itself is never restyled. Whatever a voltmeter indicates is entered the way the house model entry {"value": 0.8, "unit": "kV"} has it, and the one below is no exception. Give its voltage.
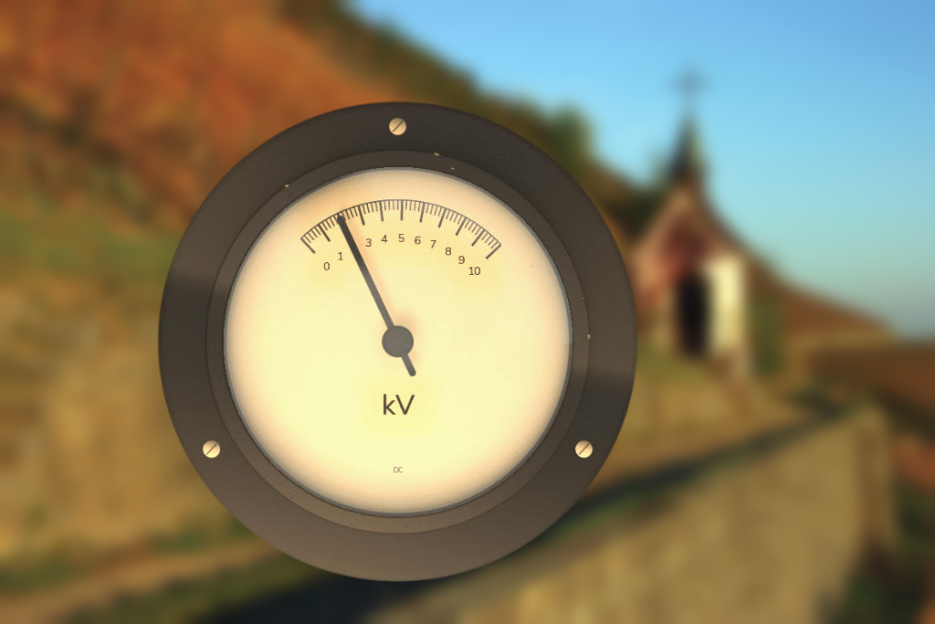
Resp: {"value": 2, "unit": "kV"}
